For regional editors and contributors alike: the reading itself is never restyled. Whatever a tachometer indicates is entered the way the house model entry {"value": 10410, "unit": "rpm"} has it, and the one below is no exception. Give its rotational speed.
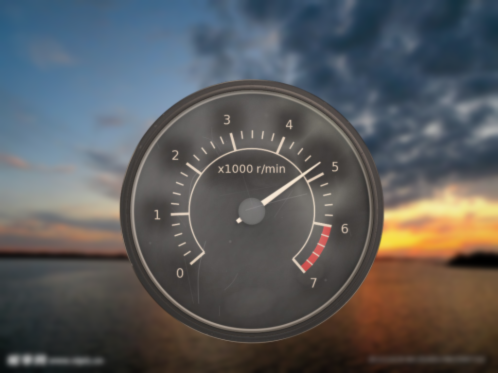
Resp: {"value": 4800, "unit": "rpm"}
